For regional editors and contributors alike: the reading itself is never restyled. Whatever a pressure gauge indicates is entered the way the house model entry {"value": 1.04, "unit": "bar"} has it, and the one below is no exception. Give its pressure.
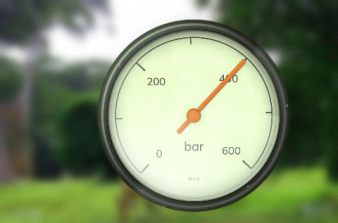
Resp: {"value": 400, "unit": "bar"}
